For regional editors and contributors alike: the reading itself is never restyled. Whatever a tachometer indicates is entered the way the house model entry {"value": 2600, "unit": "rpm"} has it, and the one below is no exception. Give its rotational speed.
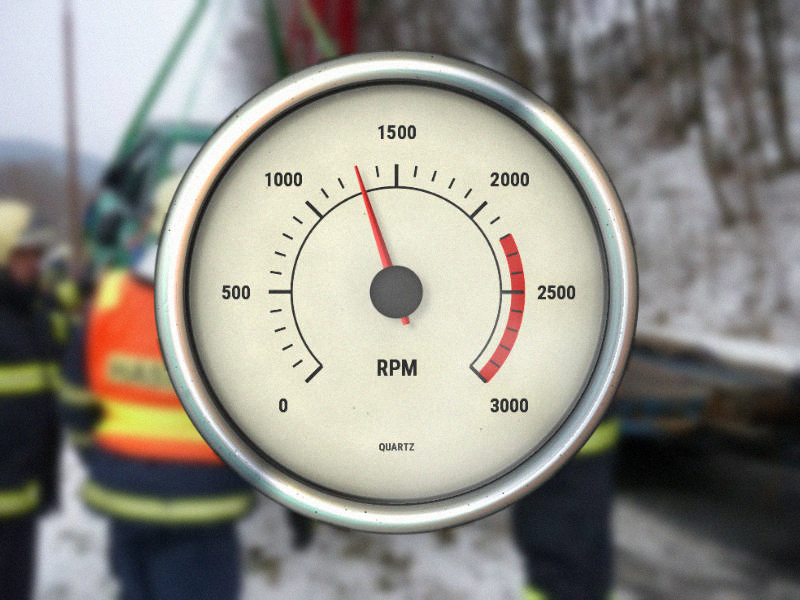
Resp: {"value": 1300, "unit": "rpm"}
